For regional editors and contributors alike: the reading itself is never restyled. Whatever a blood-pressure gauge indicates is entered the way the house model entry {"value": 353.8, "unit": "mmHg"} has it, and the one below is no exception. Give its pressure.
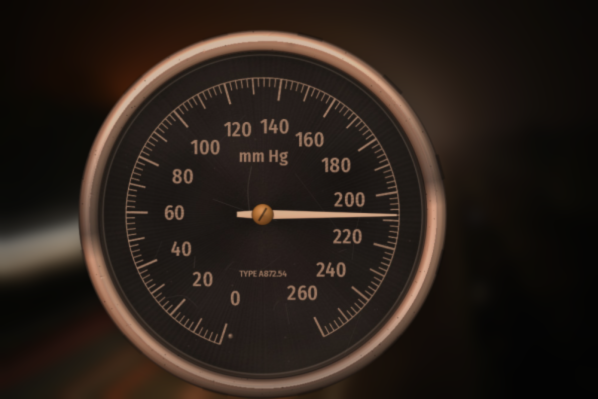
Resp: {"value": 208, "unit": "mmHg"}
